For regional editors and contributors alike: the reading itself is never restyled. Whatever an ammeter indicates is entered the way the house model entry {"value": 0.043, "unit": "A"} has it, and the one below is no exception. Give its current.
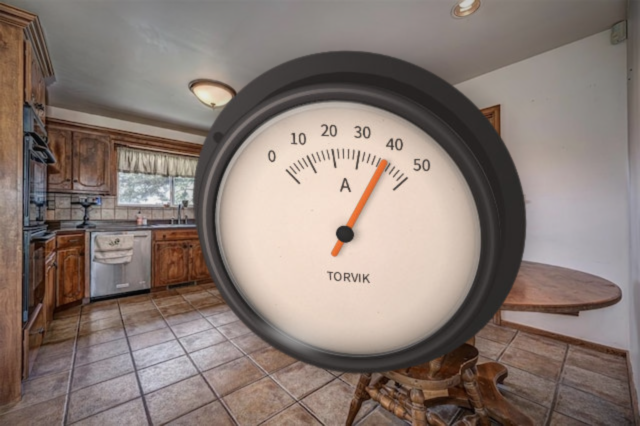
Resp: {"value": 40, "unit": "A"}
